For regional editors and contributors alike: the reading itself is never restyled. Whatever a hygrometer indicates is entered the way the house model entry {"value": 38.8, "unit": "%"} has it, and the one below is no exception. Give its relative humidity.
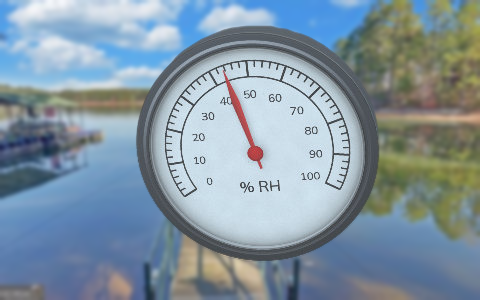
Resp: {"value": 44, "unit": "%"}
